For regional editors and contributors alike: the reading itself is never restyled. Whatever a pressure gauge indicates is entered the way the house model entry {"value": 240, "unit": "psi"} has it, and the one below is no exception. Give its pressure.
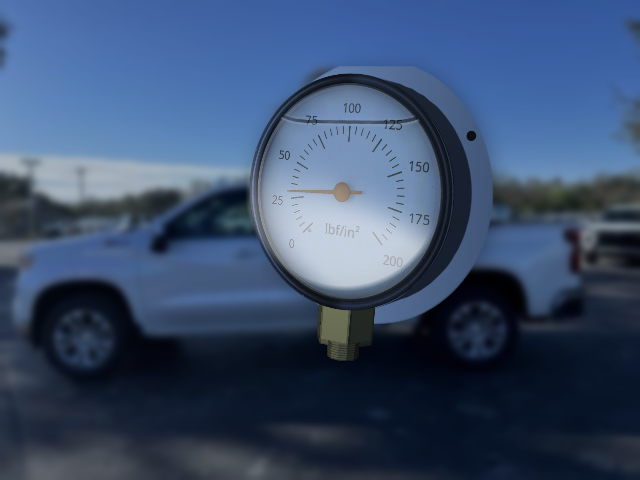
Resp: {"value": 30, "unit": "psi"}
